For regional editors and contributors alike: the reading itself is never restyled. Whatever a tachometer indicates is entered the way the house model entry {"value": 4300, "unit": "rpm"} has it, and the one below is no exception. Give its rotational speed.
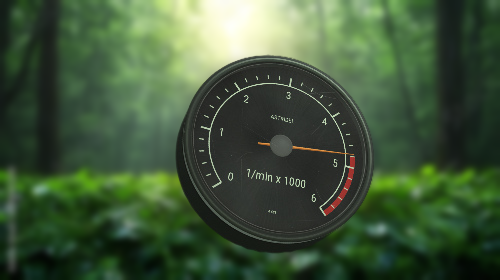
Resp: {"value": 4800, "unit": "rpm"}
